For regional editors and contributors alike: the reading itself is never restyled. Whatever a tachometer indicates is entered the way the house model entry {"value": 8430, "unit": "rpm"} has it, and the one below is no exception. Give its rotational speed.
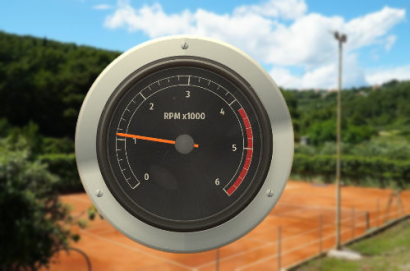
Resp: {"value": 1100, "unit": "rpm"}
